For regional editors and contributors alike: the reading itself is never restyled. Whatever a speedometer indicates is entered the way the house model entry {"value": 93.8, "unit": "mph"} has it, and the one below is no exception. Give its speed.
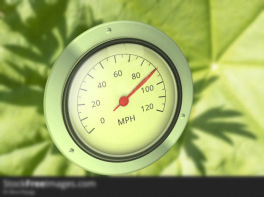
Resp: {"value": 90, "unit": "mph"}
